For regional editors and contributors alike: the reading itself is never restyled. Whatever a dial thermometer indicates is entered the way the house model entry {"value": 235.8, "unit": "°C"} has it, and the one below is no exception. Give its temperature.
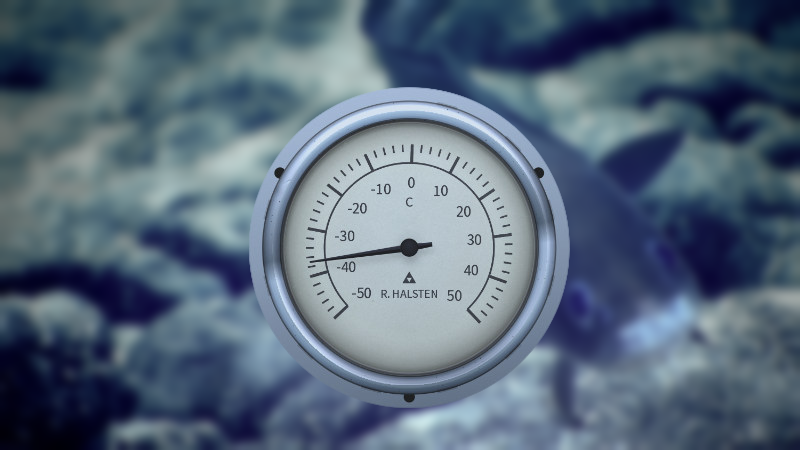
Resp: {"value": -37, "unit": "°C"}
